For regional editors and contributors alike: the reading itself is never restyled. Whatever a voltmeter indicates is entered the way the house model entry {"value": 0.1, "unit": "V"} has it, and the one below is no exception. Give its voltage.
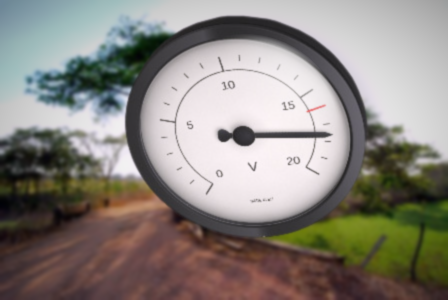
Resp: {"value": 17.5, "unit": "V"}
